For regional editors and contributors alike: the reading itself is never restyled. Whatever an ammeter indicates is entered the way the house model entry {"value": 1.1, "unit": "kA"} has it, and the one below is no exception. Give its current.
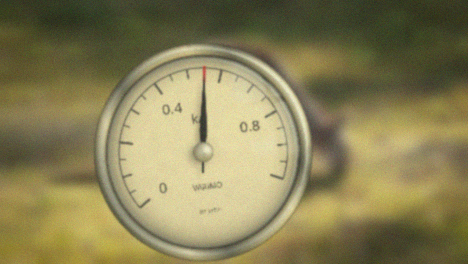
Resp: {"value": 0.55, "unit": "kA"}
